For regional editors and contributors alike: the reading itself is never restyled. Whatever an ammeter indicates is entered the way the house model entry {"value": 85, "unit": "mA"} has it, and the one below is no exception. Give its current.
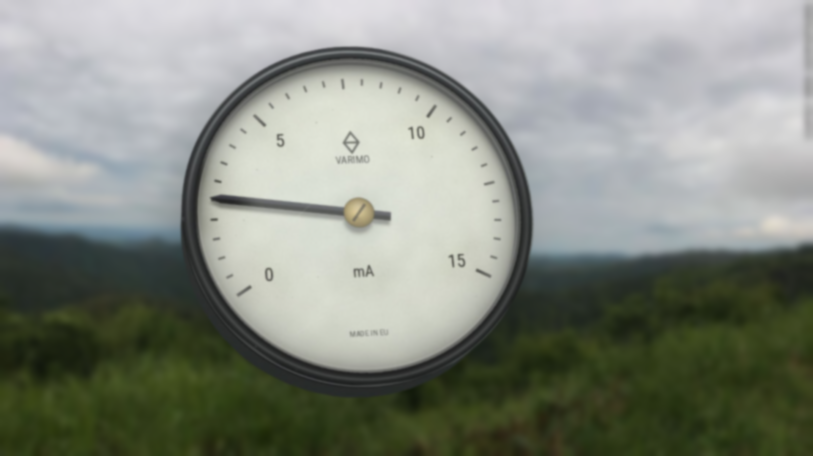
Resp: {"value": 2.5, "unit": "mA"}
